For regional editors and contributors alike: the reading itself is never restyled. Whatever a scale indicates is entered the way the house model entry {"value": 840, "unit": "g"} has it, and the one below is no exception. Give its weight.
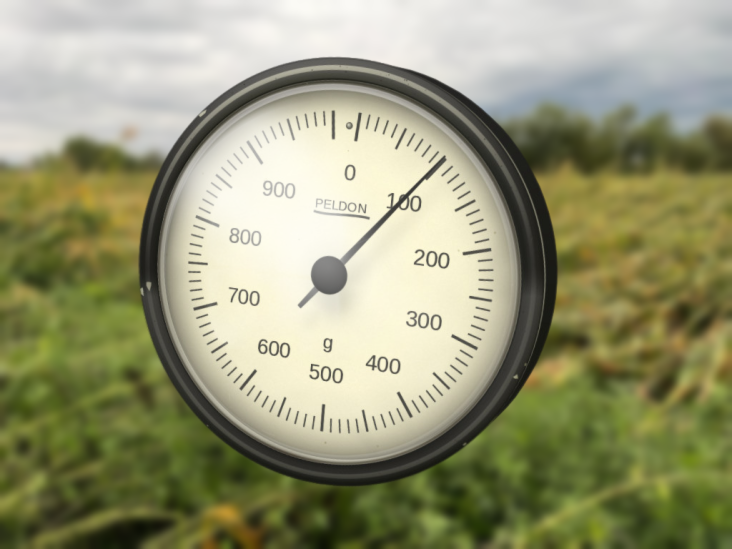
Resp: {"value": 100, "unit": "g"}
